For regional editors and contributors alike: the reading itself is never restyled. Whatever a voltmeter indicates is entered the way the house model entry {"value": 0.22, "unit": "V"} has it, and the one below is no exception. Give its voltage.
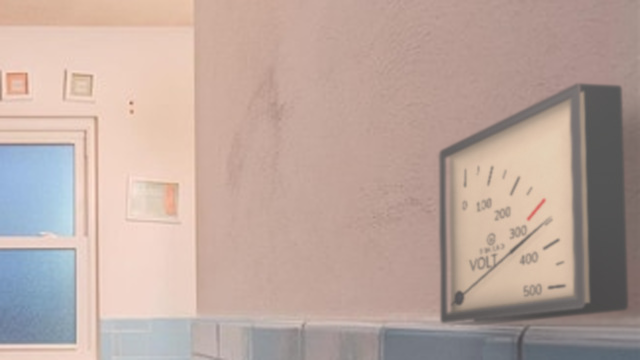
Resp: {"value": 350, "unit": "V"}
